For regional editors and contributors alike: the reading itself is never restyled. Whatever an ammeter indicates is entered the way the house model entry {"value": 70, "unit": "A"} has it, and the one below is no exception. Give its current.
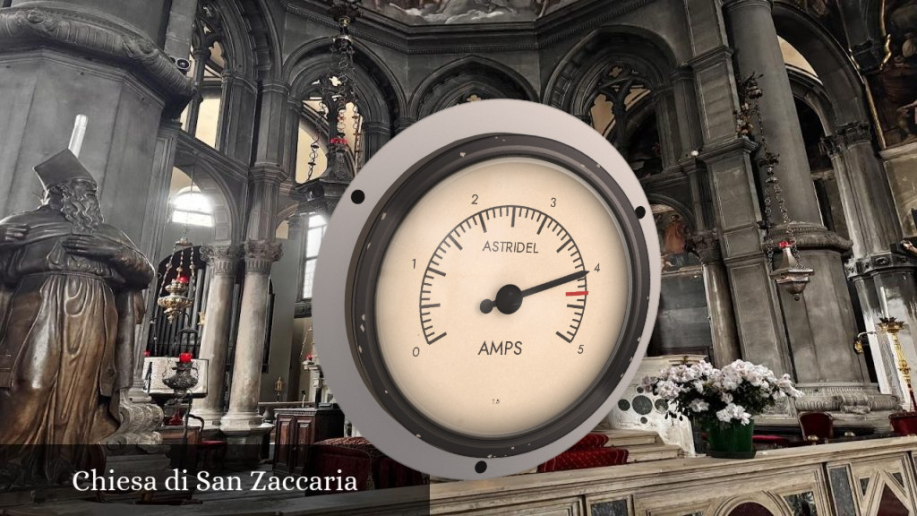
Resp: {"value": 4, "unit": "A"}
